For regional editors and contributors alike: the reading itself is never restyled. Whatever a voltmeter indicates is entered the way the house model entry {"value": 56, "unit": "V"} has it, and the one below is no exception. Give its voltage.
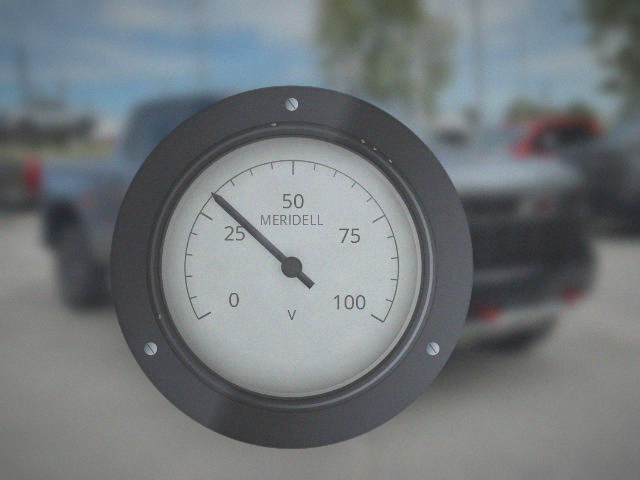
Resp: {"value": 30, "unit": "V"}
